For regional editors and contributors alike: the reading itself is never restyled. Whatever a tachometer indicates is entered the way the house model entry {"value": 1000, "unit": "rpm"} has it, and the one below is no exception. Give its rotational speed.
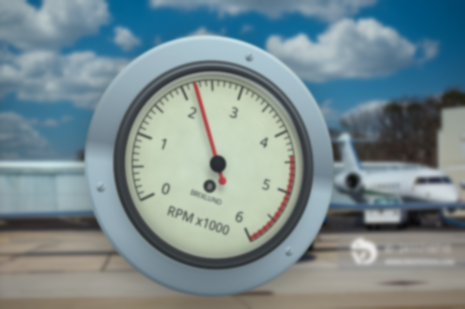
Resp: {"value": 2200, "unit": "rpm"}
